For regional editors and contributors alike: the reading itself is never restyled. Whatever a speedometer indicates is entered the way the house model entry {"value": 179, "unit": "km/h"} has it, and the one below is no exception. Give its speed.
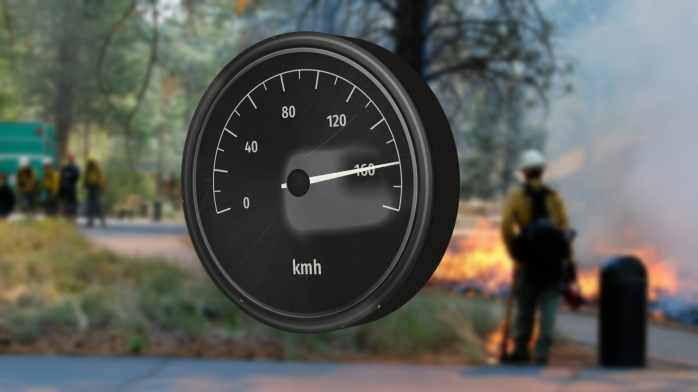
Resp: {"value": 160, "unit": "km/h"}
